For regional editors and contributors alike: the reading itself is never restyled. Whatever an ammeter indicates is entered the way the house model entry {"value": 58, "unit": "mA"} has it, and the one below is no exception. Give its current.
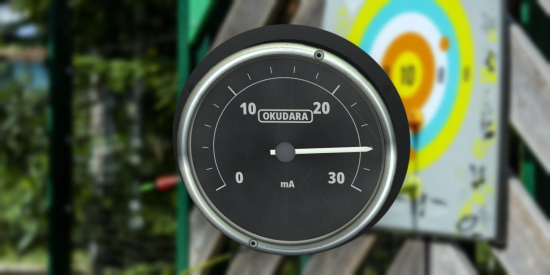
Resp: {"value": 26, "unit": "mA"}
